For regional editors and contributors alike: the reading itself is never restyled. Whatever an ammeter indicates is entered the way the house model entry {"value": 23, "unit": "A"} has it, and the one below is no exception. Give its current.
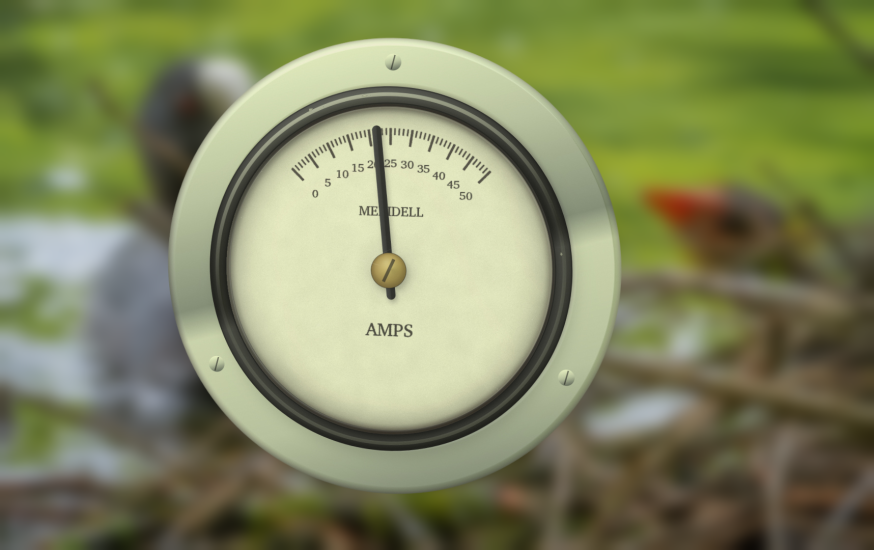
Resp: {"value": 22, "unit": "A"}
